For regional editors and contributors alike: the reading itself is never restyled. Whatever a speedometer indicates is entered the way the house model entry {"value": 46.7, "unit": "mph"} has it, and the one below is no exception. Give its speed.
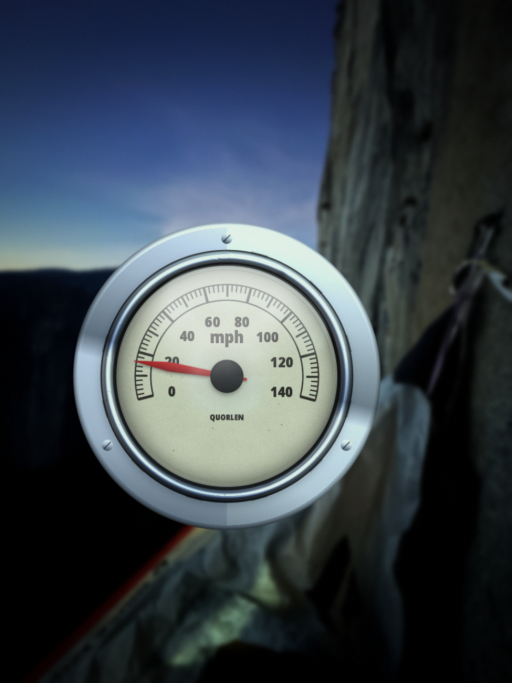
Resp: {"value": 16, "unit": "mph"}
